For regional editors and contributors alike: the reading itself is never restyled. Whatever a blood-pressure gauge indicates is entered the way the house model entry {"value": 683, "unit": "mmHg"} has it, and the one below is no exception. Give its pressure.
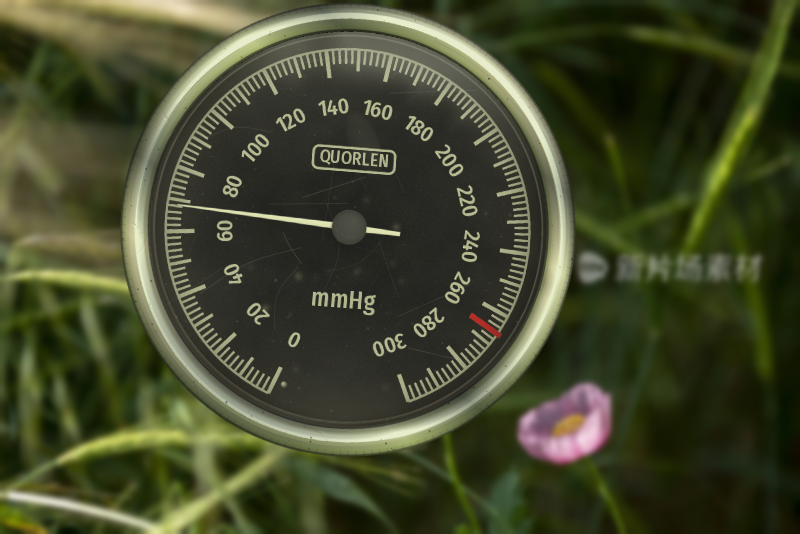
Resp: {"value": 68, "unit": "mmHg"}
